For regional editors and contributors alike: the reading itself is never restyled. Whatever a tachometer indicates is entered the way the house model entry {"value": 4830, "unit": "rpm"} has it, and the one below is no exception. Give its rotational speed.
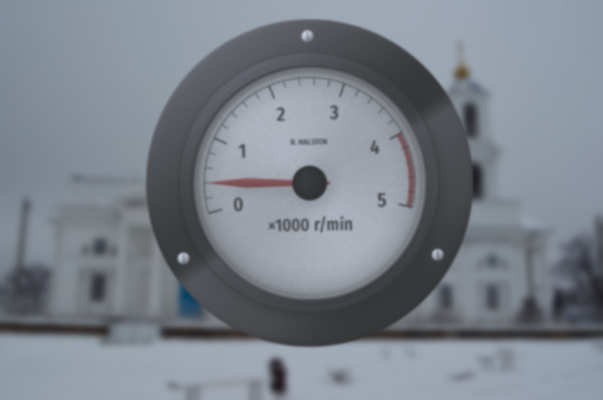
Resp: {"value": 400, "unit": "rpm"}
